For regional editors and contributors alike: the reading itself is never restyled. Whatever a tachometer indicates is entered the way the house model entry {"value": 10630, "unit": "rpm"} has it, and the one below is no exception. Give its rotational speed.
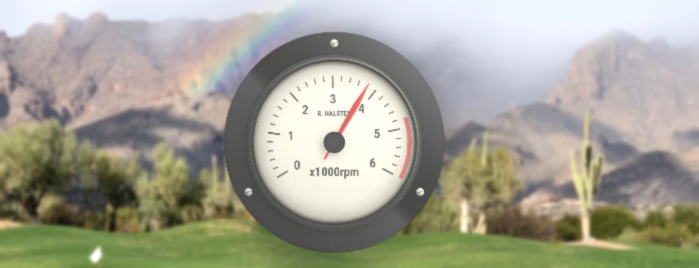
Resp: {"value": 3800, "unit": "rpm"}
